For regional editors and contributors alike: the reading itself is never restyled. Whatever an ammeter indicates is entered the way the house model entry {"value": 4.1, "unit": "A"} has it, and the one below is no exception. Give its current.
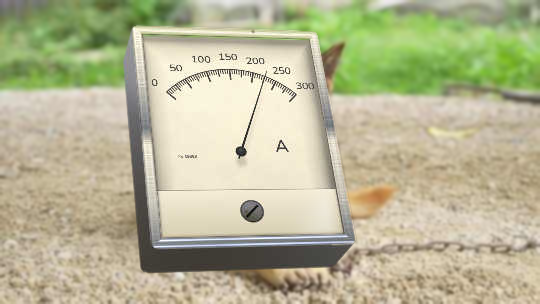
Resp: {"value": 225, "unit": "A"}
